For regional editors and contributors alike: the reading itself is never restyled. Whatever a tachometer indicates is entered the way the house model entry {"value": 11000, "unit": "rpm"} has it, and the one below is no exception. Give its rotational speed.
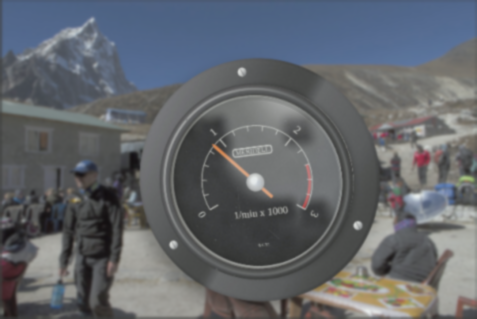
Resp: {"value": 900, "unit": "rpm"}
